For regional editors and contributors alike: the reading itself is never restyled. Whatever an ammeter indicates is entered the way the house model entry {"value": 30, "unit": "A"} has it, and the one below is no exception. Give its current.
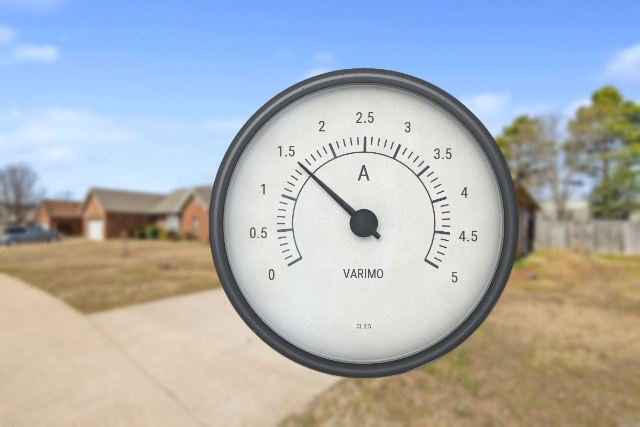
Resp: {"value": 1.5, "unit": "A"}
